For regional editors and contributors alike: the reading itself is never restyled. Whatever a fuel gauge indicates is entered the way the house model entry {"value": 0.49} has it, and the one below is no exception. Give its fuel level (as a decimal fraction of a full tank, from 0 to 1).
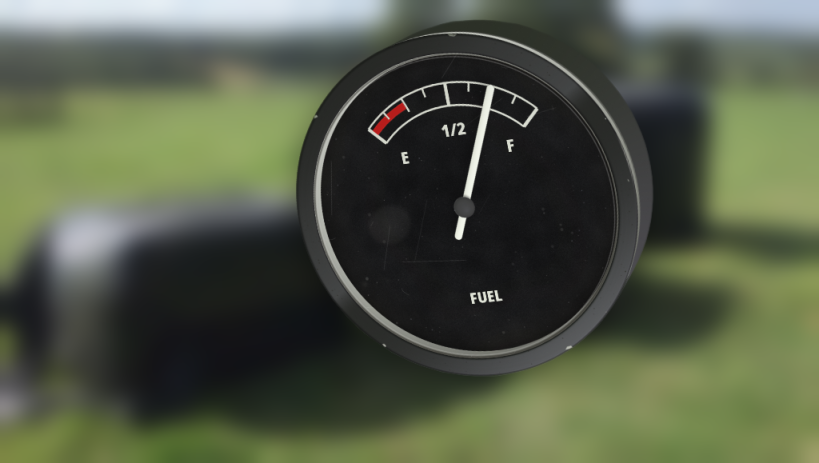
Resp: {"value": 0.75}
